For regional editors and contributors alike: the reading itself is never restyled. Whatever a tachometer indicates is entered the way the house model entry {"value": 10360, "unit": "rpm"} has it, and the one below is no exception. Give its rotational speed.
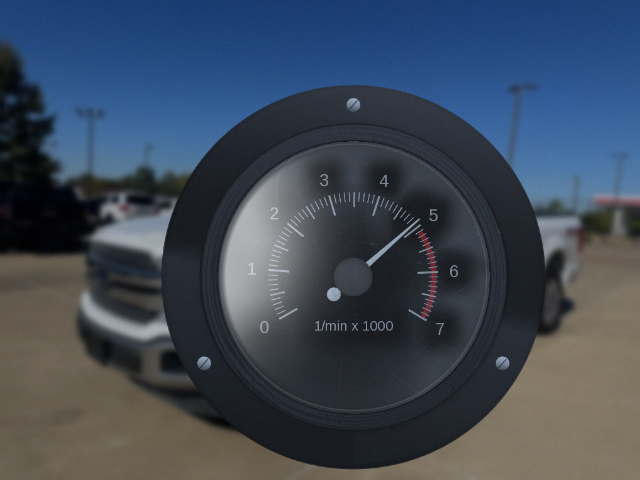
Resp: {"value": 4900, "unit": "rpm"}
